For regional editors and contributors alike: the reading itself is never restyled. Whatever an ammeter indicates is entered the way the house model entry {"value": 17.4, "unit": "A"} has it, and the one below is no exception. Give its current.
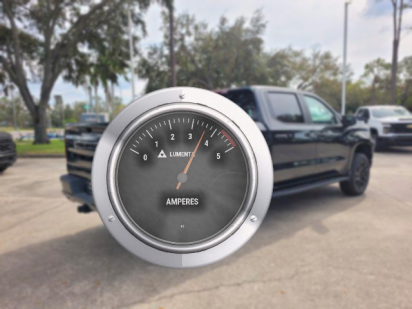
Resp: {"value": 3.6, "unit": "A"}
